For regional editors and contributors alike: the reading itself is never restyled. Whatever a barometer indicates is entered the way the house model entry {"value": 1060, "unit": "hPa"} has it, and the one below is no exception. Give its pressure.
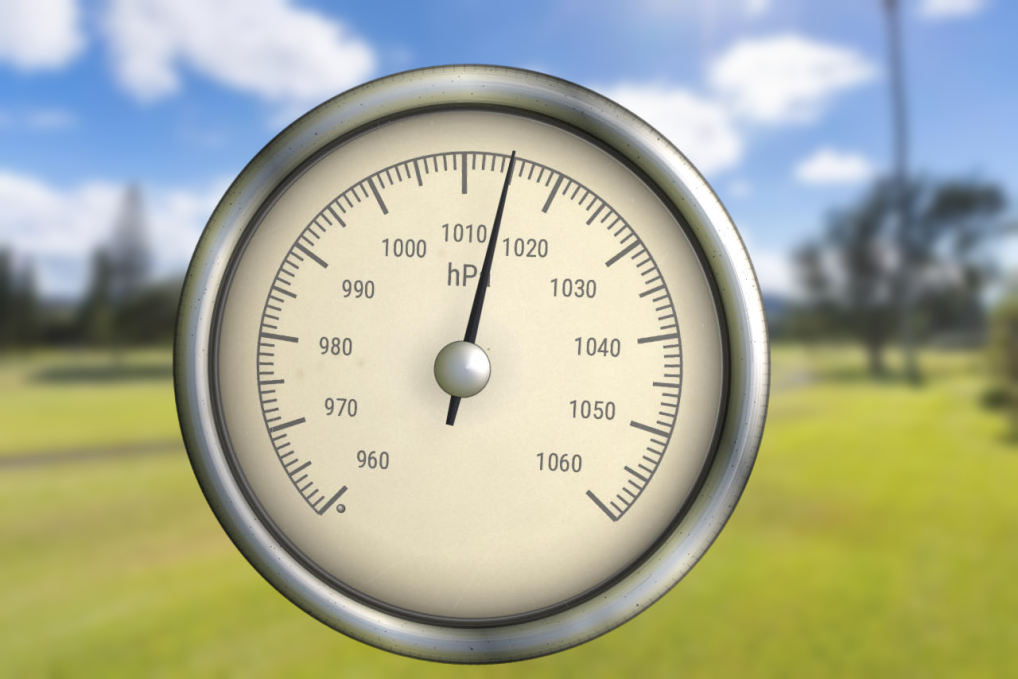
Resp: {"value": 1015, "unit": "hPa"}
